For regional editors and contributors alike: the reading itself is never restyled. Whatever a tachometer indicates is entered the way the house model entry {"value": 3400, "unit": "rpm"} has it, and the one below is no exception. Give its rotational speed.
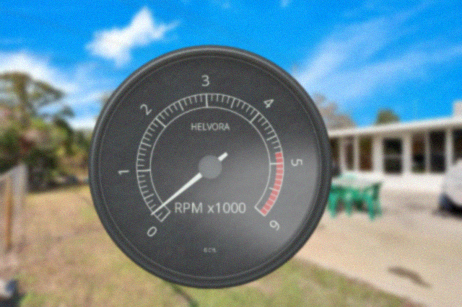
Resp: {"value": 200, "unit": "rpm"}
